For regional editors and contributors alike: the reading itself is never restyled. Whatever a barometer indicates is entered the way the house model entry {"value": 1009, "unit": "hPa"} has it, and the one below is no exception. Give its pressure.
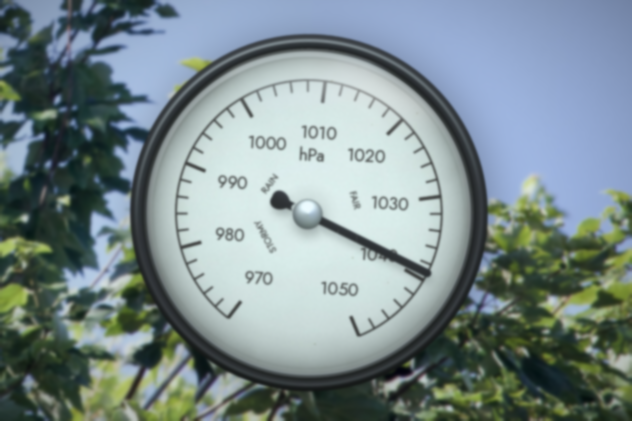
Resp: {"value": 1039, "unit": "hPa"}
